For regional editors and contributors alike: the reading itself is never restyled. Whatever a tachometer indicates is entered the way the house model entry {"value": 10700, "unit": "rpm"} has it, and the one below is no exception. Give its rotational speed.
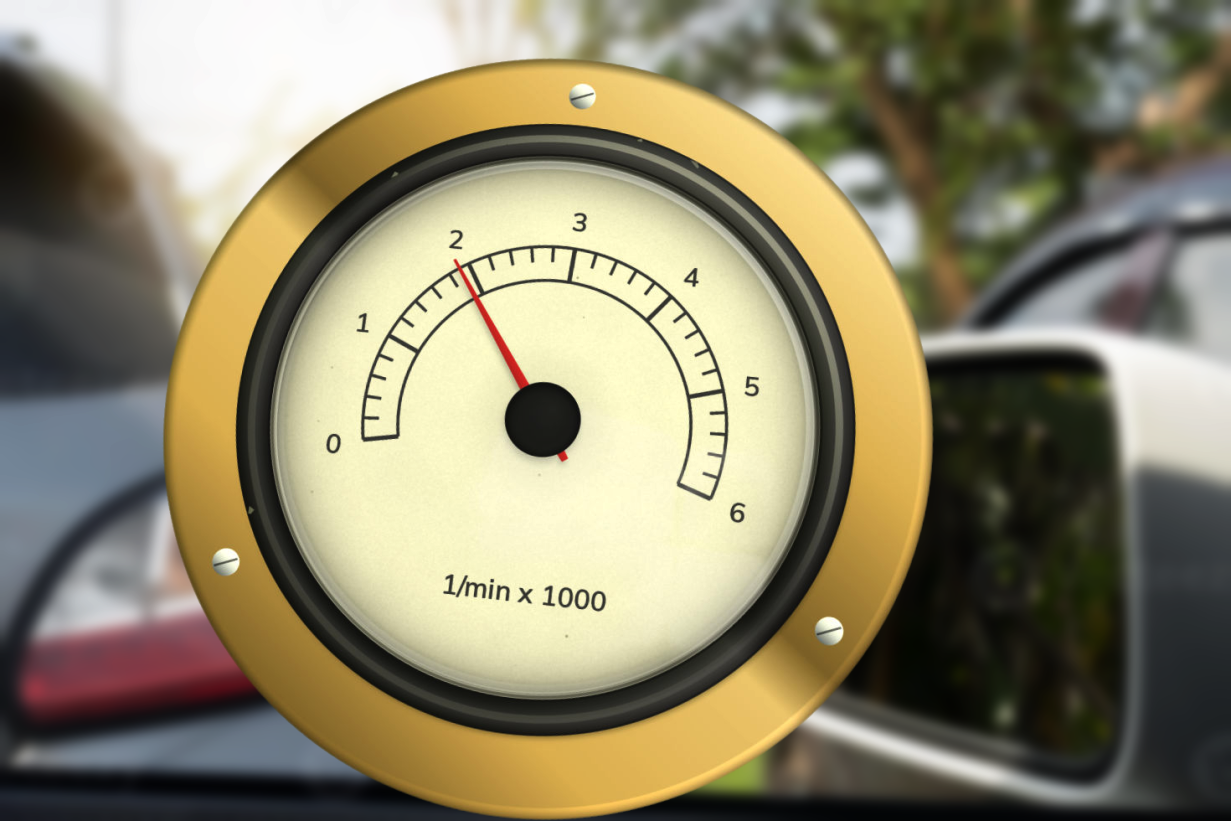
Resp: {"value": 1900, "unit": "rpm"}
